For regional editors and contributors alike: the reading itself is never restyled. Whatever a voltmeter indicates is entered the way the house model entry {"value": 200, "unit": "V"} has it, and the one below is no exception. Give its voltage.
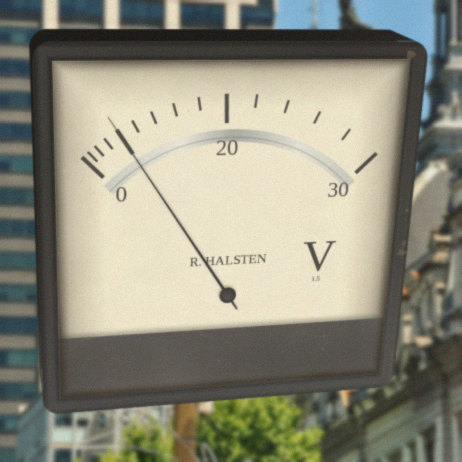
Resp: {"value": 10, "unit": "V"}
